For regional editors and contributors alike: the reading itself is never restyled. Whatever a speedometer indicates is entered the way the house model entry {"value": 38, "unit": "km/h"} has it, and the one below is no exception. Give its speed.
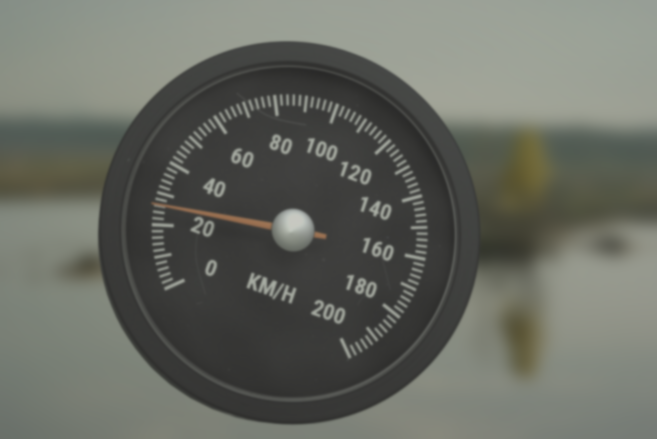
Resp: {"value": 26, "unit": "km/h"}
